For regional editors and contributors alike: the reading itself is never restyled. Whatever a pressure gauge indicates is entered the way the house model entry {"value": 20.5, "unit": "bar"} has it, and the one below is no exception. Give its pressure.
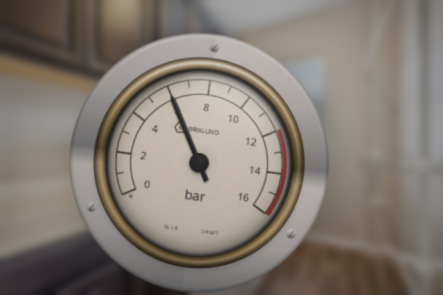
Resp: {"value": 6, "unit": "bar"}
